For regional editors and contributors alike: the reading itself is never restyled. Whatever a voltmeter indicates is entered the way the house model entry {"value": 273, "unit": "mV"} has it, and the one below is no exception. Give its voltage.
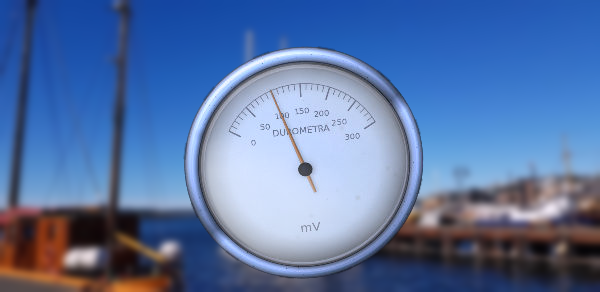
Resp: {"value": 100, "unit": "mV"}
